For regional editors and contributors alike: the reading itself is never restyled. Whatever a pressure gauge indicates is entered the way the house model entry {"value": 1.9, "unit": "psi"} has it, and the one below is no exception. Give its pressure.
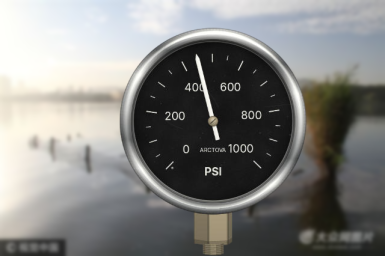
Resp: {"value": 450, "unit": "psi"}
